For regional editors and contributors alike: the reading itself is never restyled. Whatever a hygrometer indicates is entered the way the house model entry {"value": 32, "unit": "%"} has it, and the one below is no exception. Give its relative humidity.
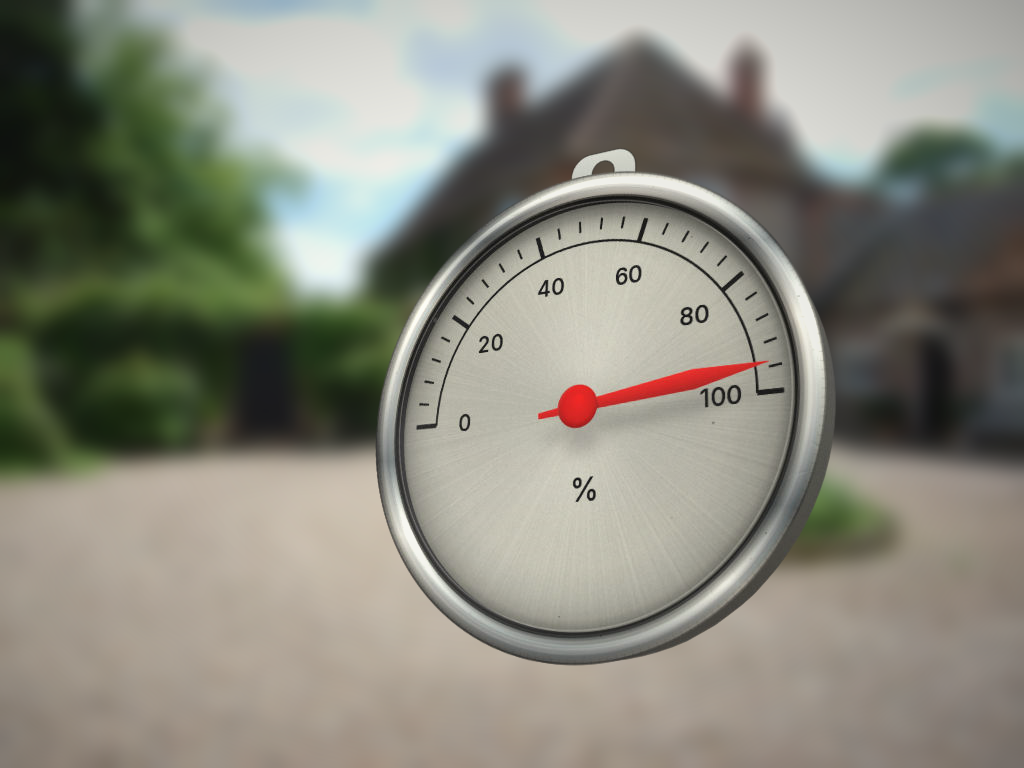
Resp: {"value": 96, "unit": "%"}
